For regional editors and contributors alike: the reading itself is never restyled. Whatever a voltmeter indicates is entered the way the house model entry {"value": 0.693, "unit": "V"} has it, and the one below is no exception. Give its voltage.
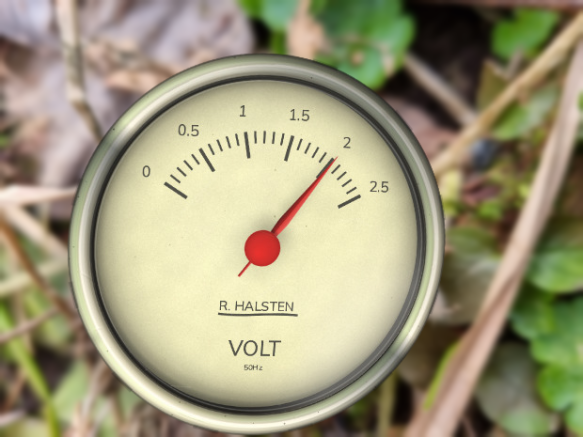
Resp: {"value": 2, "unit": "V"}
